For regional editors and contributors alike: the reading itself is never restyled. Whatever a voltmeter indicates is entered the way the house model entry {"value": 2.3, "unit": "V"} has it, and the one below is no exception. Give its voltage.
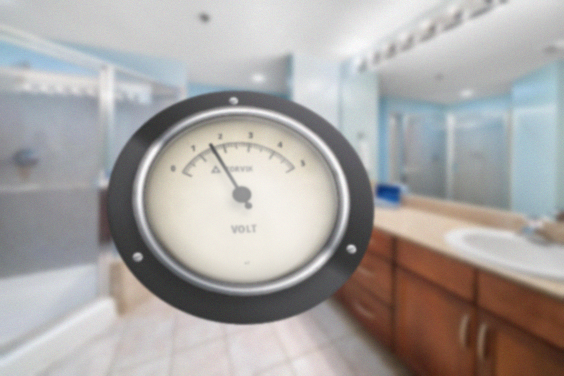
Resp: {"value": 1.5, "unit": "V"}
